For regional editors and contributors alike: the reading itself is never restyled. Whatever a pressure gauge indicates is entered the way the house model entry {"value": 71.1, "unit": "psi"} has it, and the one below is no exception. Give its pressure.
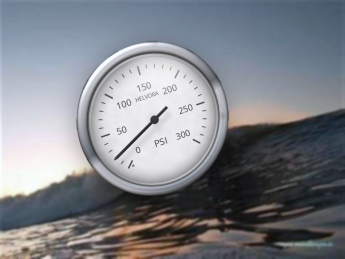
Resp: {"value": 20, "unit": "psi"}
